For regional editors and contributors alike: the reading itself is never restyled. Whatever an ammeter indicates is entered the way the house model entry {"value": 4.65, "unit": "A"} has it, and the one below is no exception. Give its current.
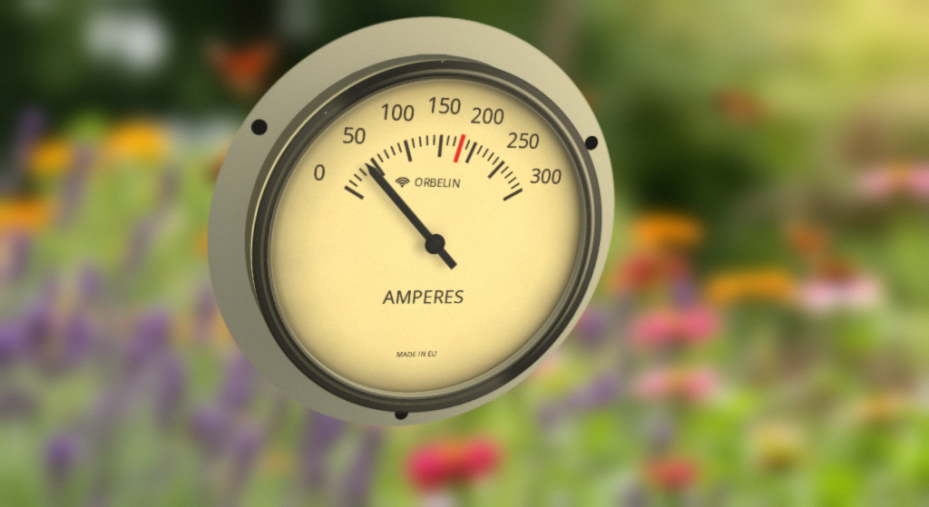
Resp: {"value": 40, "unit": "A"}
